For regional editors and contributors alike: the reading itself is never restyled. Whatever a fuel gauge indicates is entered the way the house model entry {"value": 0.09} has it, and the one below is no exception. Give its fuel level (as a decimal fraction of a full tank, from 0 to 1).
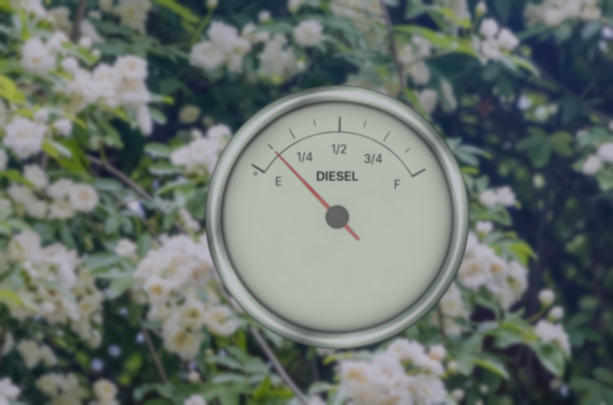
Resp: {"value": 0.125}
